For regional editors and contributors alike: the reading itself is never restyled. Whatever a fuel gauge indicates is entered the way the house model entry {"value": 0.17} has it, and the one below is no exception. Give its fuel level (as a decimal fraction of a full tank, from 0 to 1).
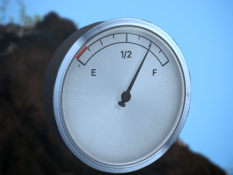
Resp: {"value": 0.75}
